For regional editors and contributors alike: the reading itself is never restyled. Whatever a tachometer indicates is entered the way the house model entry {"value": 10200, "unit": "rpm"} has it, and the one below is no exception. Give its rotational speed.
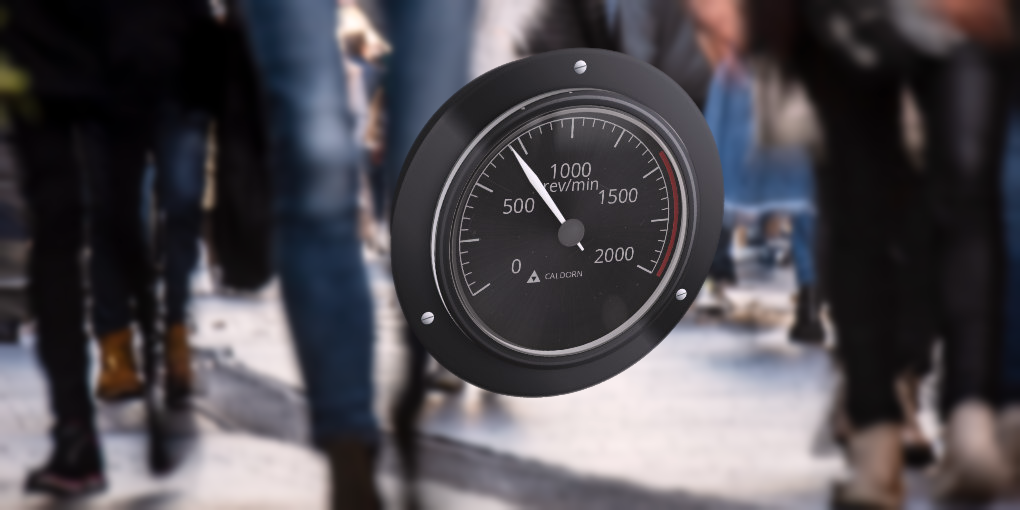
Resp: {"value": 700, "unit": "rpm"}
